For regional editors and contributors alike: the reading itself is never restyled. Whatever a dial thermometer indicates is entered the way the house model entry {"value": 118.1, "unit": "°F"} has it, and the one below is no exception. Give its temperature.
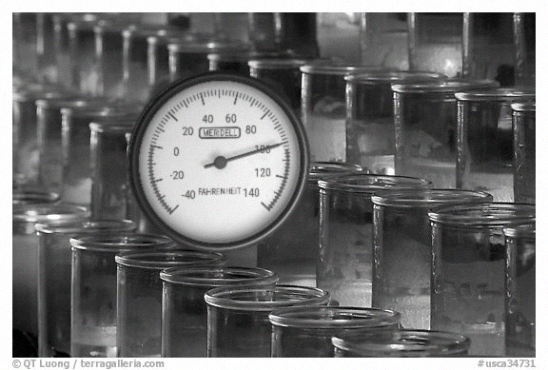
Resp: {"value": 100, "unit": "°F"}
